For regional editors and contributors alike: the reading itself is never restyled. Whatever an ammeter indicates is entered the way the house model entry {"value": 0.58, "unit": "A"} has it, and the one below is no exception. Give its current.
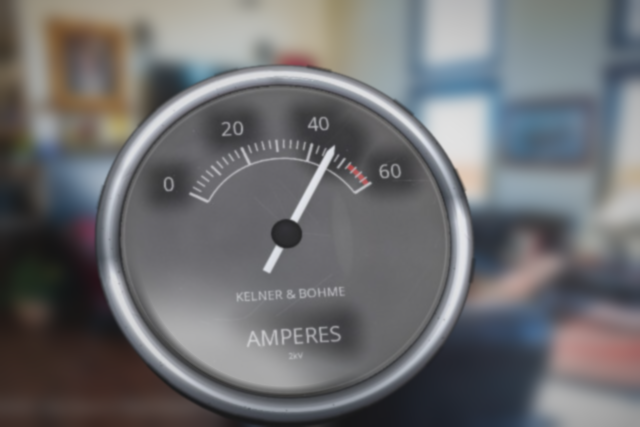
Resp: {"value": 46, "unit": "A"}
